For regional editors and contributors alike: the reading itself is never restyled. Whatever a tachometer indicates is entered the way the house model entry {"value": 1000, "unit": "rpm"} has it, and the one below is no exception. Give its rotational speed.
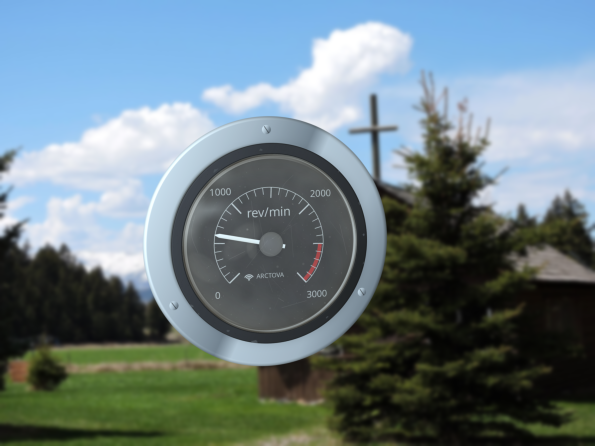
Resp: {"value": 600, "unit": "rpm"}
